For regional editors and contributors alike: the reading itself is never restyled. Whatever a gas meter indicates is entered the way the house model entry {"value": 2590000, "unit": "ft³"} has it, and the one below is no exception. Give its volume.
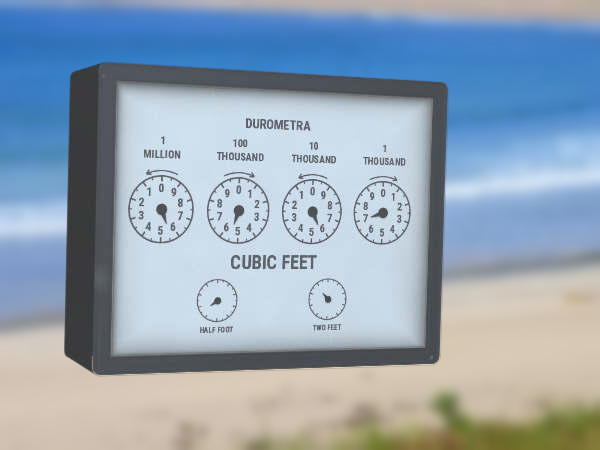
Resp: {"value": 555700, "unit": "ft³"}
